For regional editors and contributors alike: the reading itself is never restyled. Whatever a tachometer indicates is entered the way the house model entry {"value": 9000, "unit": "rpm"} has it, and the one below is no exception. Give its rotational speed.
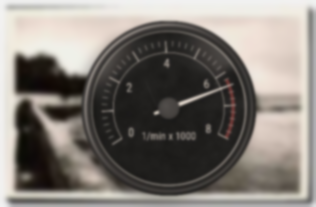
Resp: {"value": 6400, "unit": "rpm"}
